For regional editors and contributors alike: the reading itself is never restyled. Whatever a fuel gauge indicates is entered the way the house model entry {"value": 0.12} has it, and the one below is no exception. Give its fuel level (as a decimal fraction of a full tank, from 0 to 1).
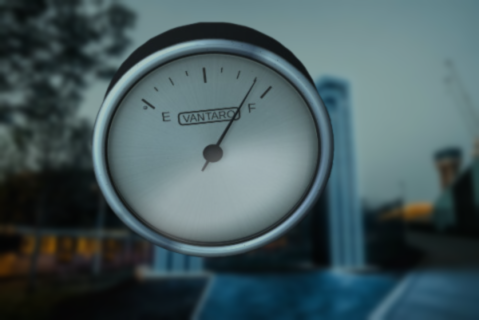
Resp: {"value": 0.875}
